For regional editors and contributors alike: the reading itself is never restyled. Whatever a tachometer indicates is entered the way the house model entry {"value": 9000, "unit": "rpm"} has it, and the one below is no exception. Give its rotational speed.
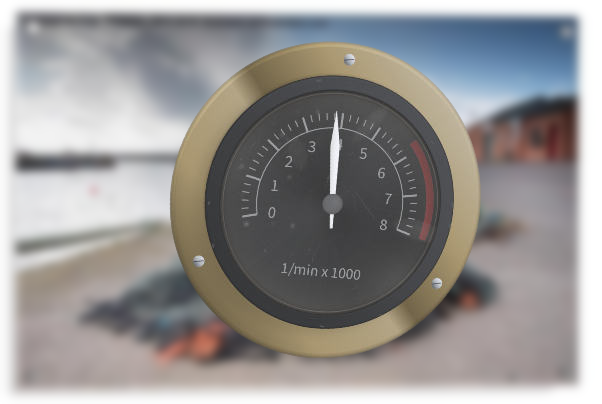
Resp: {"value": 3800, "unit": "rpm"}
